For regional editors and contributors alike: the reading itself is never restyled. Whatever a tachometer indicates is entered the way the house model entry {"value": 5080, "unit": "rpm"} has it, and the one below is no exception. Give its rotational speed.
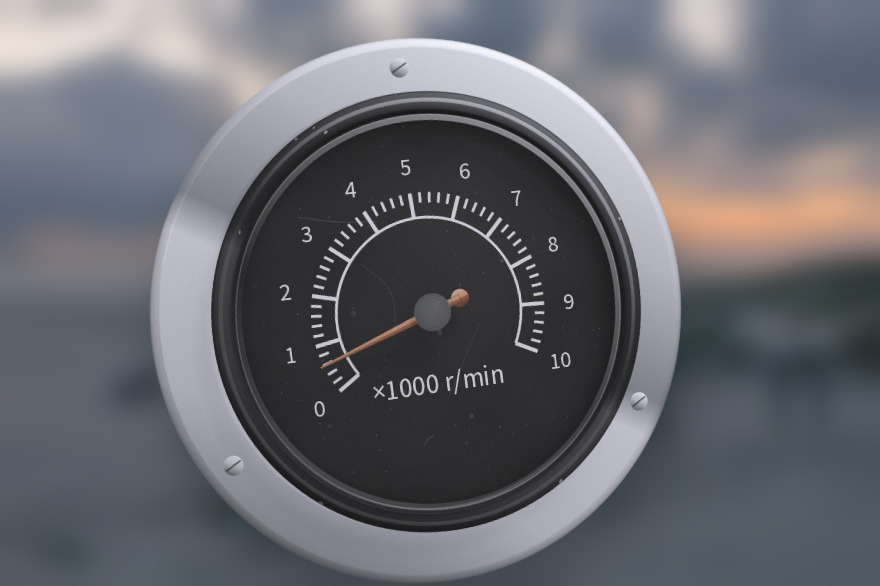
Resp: {"value": 600, "unit": "rpm"}
